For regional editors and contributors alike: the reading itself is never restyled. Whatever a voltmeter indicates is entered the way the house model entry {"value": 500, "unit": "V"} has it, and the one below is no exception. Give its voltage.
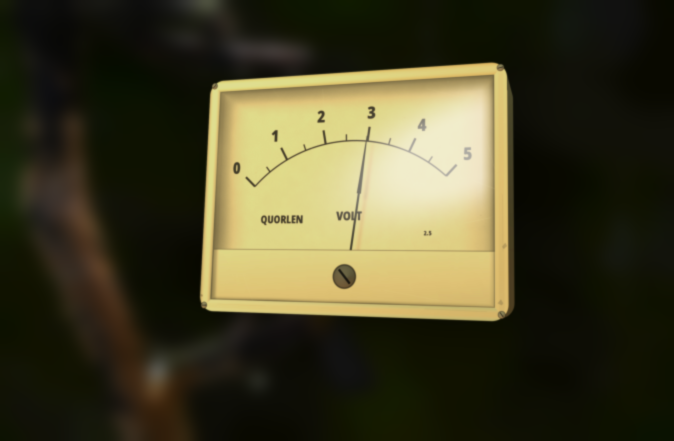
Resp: {"value": 3, "unit": "V"}
